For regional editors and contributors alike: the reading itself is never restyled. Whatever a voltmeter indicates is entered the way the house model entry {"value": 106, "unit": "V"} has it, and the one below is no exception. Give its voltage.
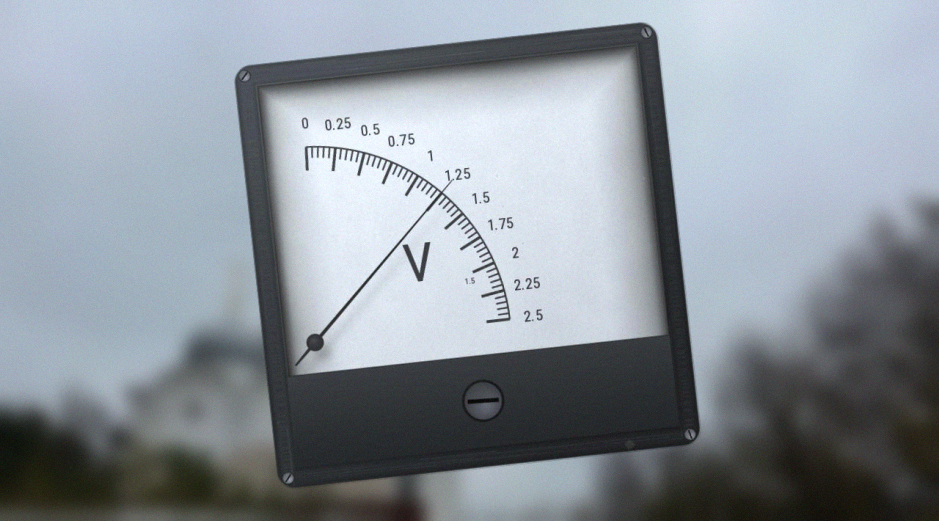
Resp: {"value": 1.25, "unit": "V"}
